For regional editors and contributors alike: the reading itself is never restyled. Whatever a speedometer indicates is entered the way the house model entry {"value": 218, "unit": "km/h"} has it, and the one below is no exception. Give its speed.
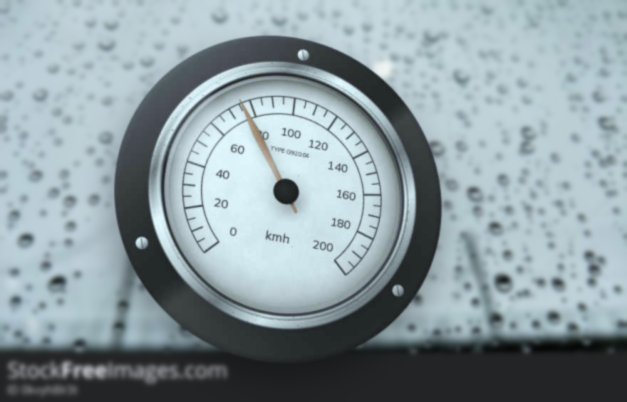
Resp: {"value": 75, "unit": "km/h"}
